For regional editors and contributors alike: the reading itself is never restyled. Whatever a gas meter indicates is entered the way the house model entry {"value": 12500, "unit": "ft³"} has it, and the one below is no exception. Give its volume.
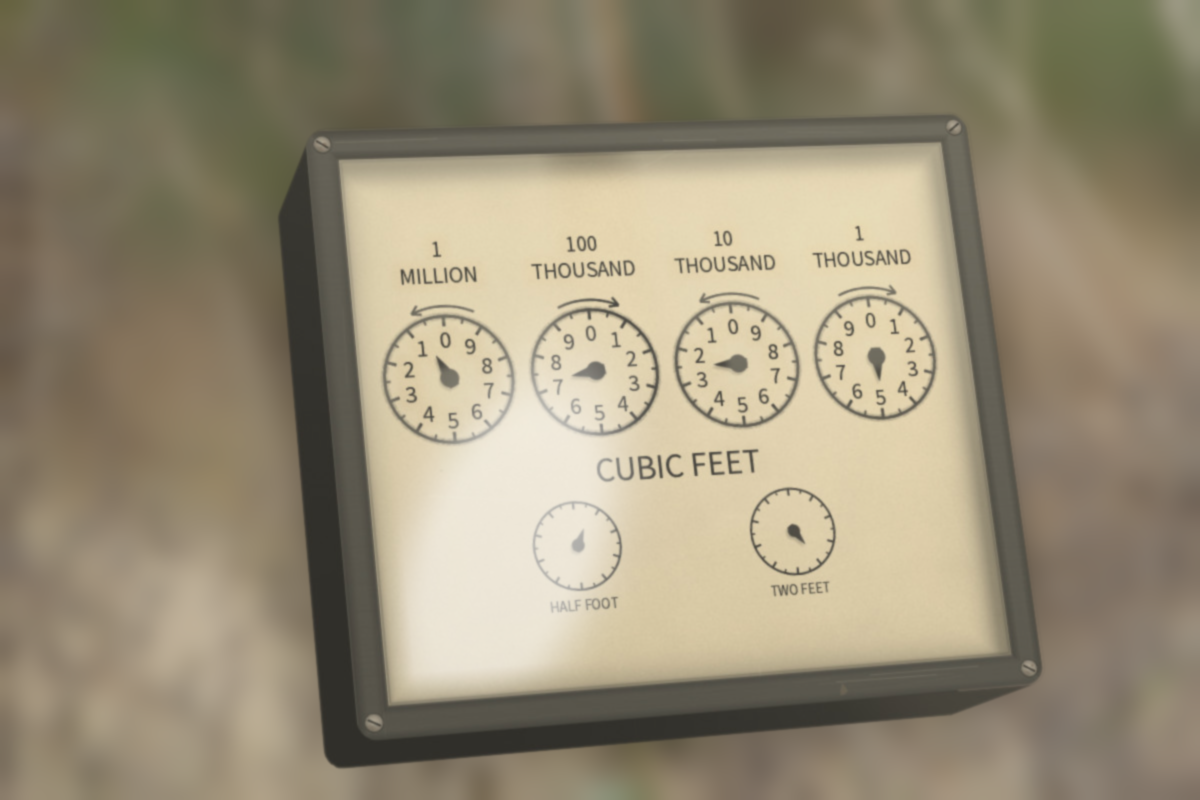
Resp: {"value": 72500, "unit": "ft³"}
